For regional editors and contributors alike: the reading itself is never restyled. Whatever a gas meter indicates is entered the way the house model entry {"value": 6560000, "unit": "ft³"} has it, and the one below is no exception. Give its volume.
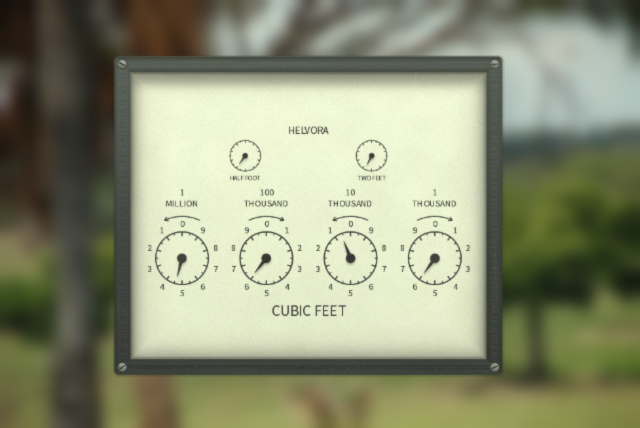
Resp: {"value": 460600, "unit": "ft³"}
